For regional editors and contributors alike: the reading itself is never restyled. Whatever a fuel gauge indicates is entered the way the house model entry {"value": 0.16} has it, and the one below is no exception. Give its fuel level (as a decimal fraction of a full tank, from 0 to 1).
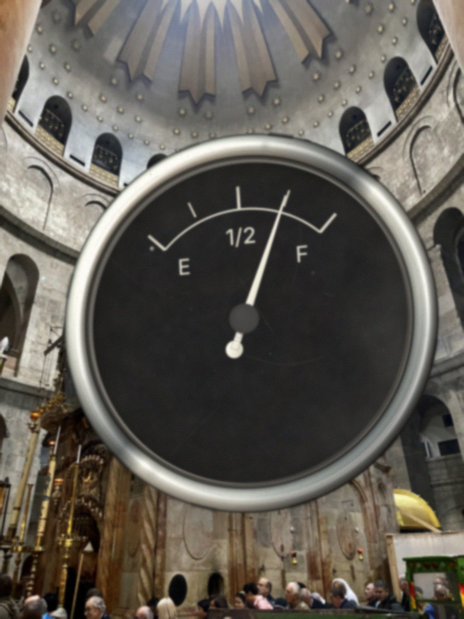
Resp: {"value": 0.75}
